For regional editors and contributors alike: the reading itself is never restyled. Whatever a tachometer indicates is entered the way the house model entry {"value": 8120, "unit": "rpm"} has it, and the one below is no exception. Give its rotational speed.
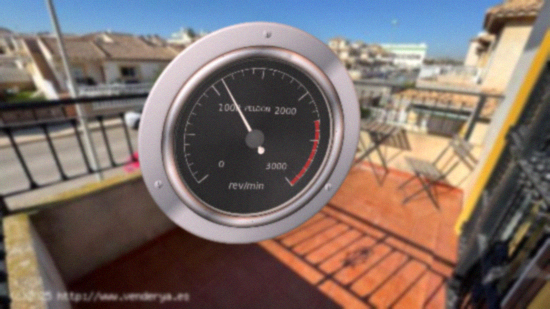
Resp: {"value": 1100, "unit": "rpm"}
